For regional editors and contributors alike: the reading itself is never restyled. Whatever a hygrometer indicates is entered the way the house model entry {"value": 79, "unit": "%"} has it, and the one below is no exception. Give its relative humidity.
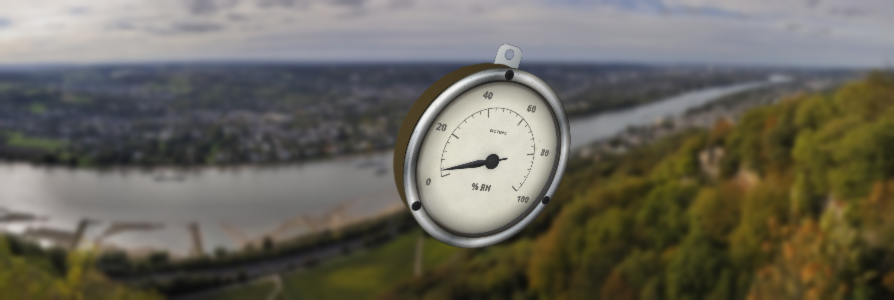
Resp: {"value": 4, "unit": "%"}
